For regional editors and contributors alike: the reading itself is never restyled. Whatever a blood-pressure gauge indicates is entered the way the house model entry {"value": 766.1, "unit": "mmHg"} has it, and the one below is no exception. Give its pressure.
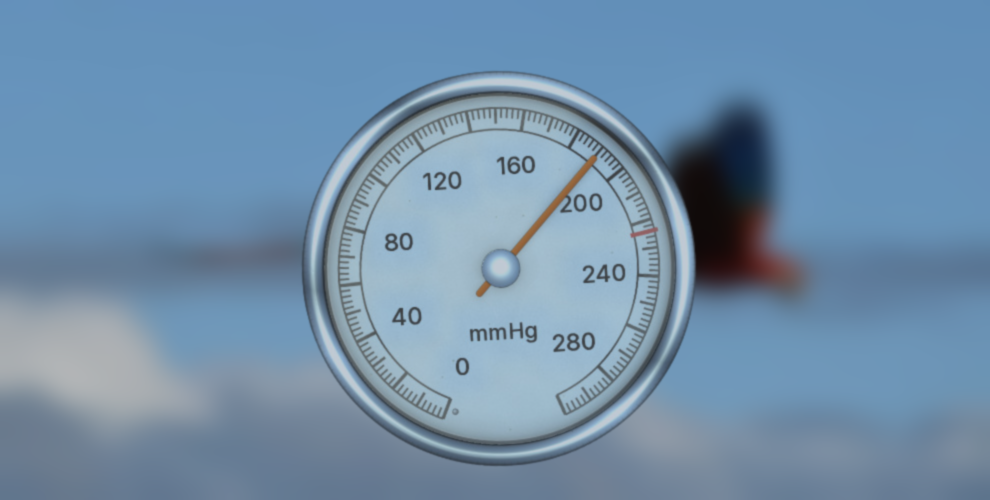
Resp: {"value": 190, "unit": "mmHg"}
